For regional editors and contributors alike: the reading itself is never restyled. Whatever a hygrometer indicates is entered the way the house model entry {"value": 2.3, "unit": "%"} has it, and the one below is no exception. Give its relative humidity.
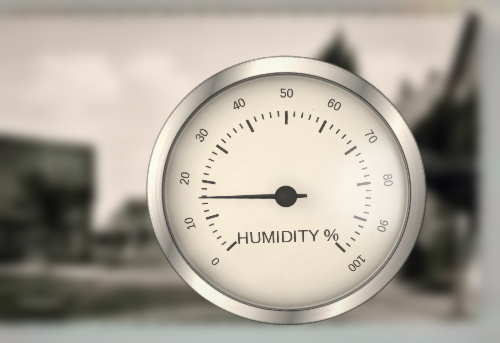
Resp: {"value": 16, "unit": "%"}
